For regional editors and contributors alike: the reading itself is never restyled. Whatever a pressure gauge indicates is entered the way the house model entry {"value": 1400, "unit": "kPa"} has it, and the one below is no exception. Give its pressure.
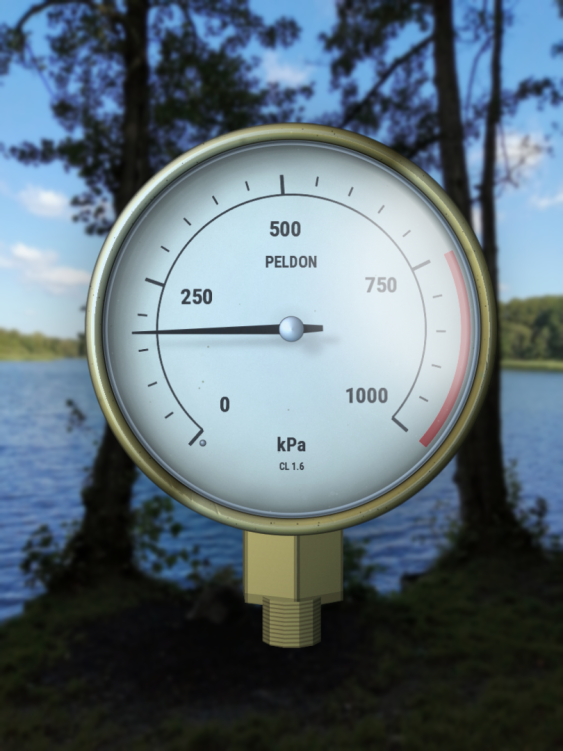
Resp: {"value": 175, "unit": "kPa"}
